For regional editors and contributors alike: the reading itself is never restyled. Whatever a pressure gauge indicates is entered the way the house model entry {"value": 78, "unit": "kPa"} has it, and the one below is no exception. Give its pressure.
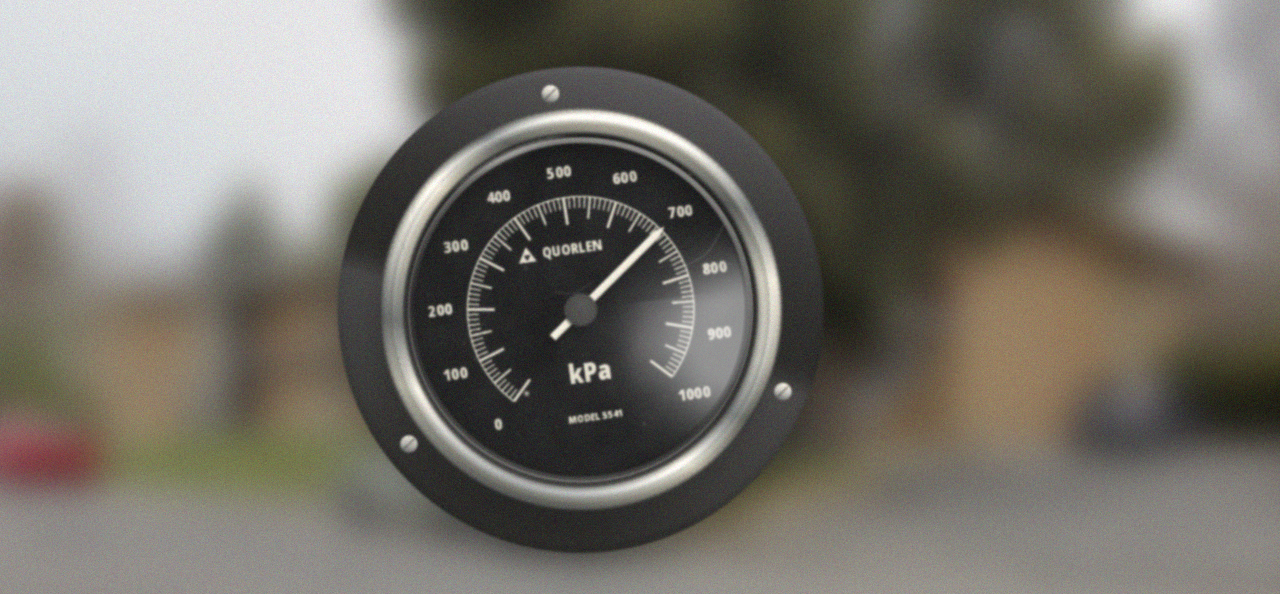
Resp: {"value": 700, "unit": "kPa"}
